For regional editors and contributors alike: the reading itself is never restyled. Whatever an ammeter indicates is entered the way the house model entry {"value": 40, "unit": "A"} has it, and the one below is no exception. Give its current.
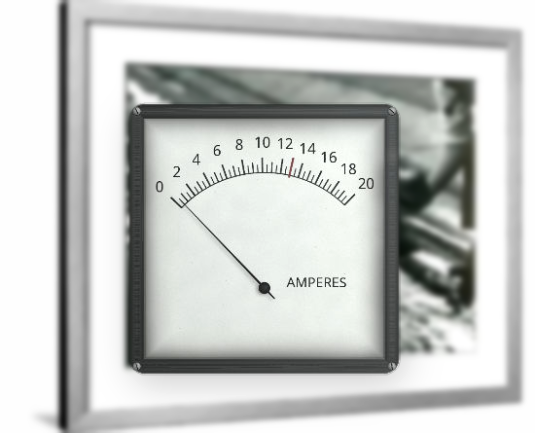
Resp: {"value": 0.5, "unit": "A"}
